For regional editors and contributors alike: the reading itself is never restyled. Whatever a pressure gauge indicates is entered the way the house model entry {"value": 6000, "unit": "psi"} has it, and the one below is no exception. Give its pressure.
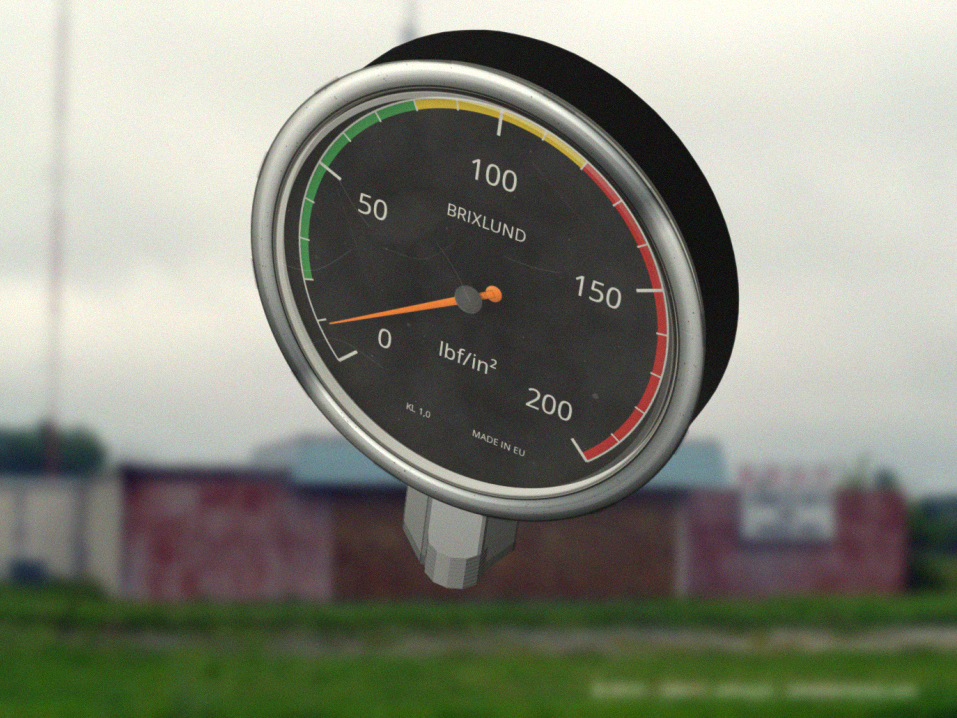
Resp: {"value": 10, "unit": "psi"}
